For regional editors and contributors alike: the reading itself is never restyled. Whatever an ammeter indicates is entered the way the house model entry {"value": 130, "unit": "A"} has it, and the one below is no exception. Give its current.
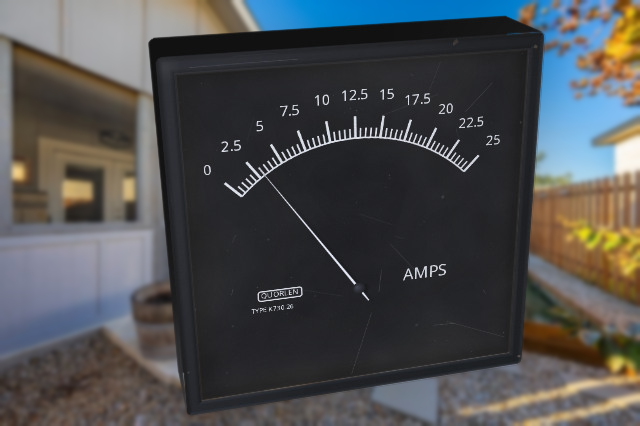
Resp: {"value": 3, "unit": "A"}
